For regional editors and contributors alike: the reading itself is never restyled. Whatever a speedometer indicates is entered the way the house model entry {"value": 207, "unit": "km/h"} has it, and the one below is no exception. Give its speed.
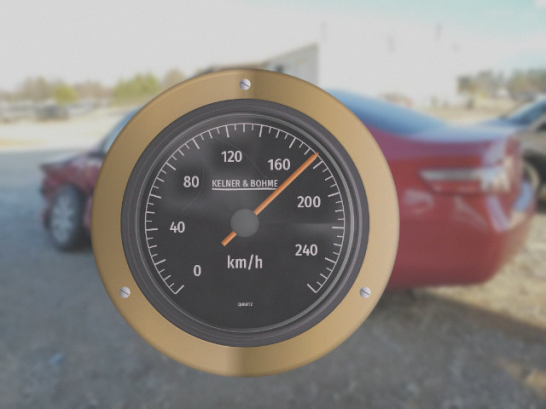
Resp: {"value": 175, "unit": "km/h"}
